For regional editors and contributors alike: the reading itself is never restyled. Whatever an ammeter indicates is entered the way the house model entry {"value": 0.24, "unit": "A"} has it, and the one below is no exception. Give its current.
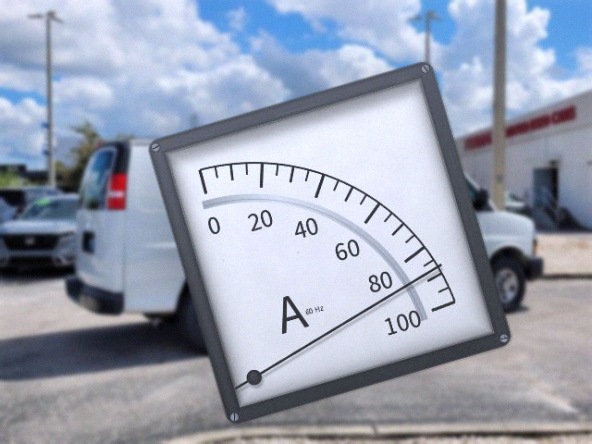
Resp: {"value": 87.5, "unit": "A"}
